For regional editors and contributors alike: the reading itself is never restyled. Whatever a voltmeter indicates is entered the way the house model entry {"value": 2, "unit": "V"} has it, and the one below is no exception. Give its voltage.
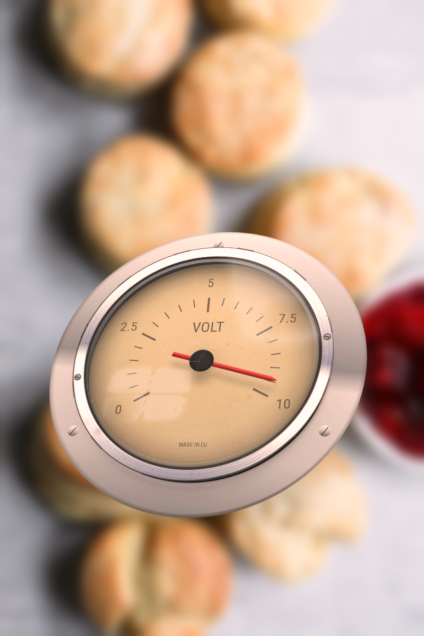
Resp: {"value": 9.5, "unit": "V"}
